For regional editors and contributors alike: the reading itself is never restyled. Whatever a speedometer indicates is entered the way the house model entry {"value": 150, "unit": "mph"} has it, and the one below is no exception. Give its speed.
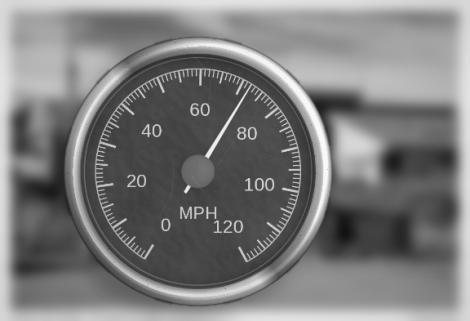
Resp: {"value": 72, "unit": "mph"}
